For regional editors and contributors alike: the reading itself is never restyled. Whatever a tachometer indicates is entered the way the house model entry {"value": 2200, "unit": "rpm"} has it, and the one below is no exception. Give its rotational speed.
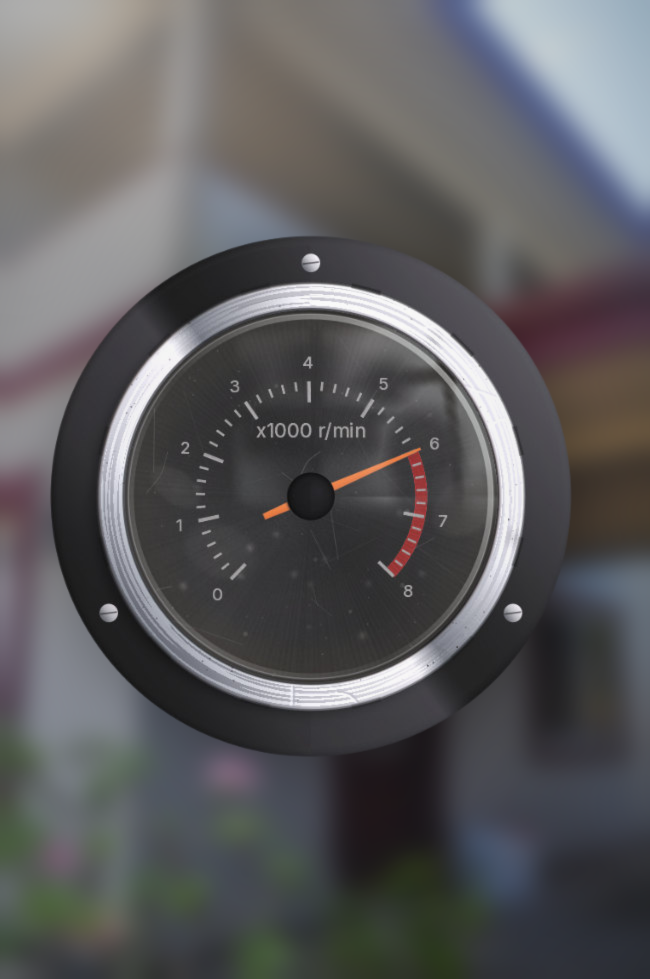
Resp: {"value": 6000, "unit": "rpm"}
